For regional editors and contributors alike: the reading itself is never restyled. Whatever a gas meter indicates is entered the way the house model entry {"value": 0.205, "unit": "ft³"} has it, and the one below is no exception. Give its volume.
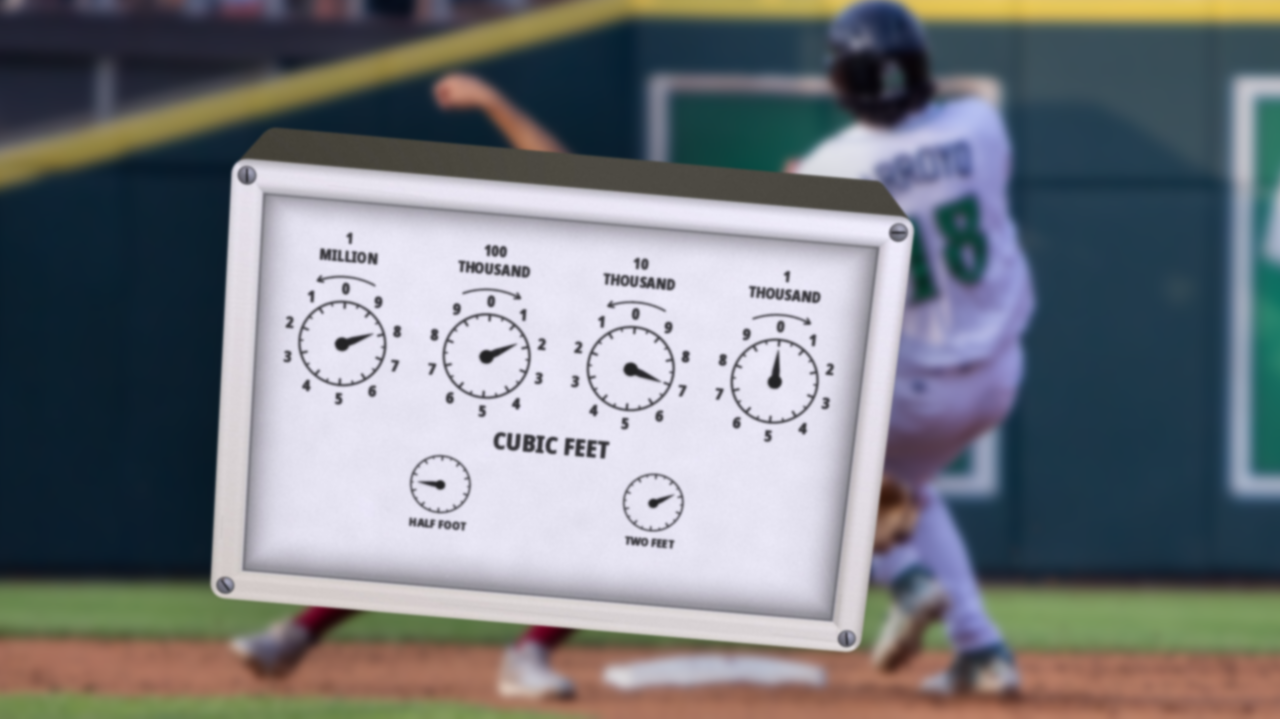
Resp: {"value": 817000, "unit": "ft³"}
